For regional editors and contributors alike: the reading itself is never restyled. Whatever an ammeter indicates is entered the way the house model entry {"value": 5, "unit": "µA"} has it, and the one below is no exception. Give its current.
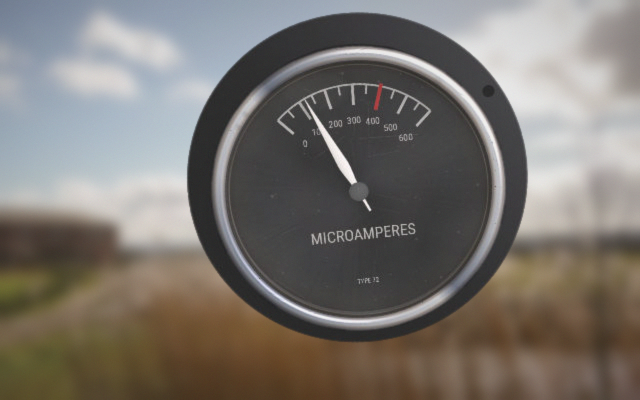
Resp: {"value": 125, "unit": "µA"}
